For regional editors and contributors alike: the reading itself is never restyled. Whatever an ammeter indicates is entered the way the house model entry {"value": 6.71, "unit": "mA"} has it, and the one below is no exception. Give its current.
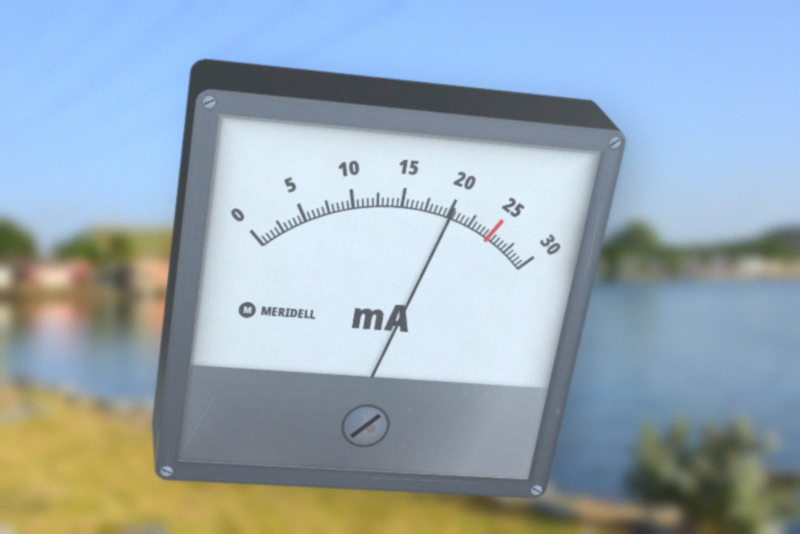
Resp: {"value": 20, "unit": "mA"}
